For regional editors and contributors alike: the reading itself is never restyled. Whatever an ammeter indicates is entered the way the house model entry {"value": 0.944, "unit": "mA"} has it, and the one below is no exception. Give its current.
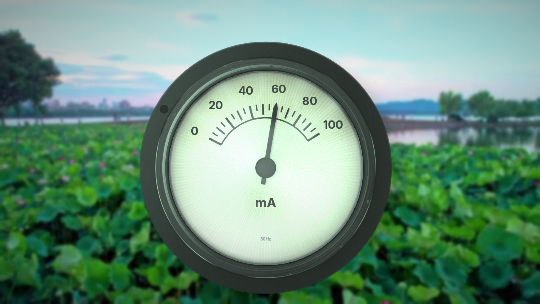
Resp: {"value": 60, "unit": "mA"}
